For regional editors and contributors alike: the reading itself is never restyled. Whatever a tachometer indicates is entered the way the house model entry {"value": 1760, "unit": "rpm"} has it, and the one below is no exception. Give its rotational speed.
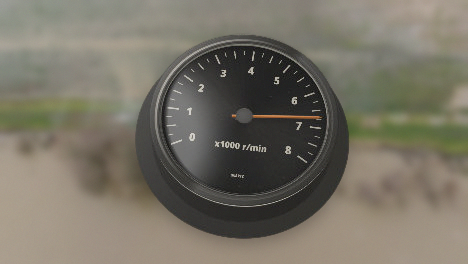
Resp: {"value": 6750, "unit": "rpm"}
